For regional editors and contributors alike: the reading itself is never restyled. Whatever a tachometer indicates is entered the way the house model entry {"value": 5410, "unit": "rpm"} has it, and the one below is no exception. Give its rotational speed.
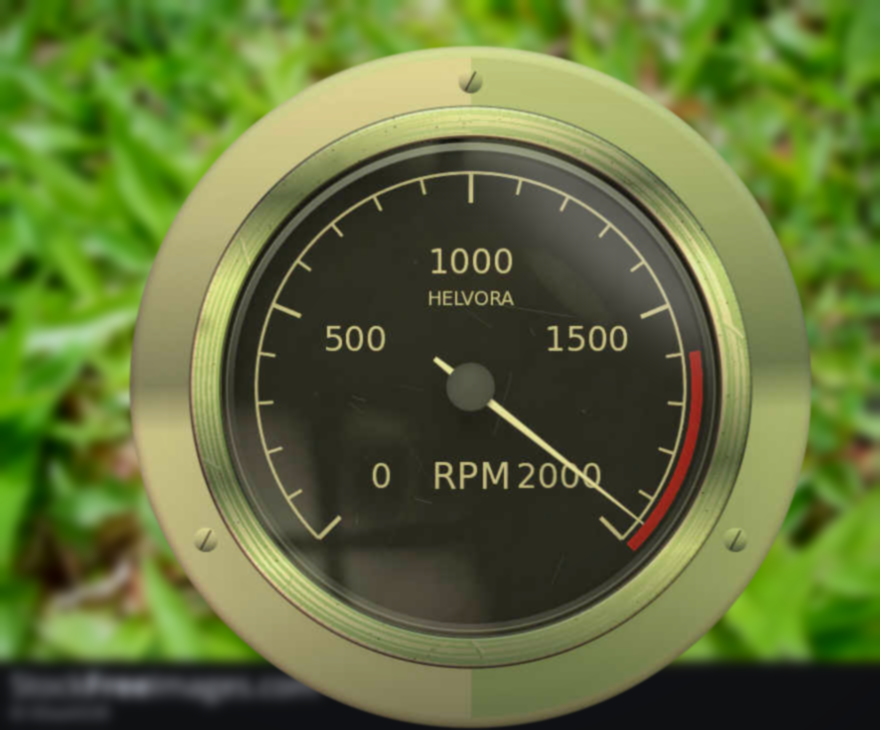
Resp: {"value": 1950, "unit": "rpm"}
